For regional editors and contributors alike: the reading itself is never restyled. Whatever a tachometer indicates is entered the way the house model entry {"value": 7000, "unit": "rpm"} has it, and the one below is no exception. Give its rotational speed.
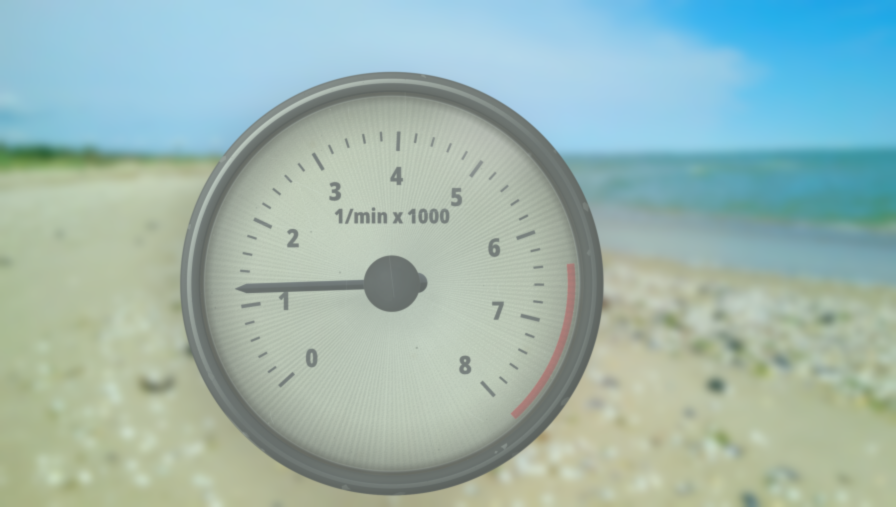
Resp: {"value": 1200, "unit": "rpm"}
